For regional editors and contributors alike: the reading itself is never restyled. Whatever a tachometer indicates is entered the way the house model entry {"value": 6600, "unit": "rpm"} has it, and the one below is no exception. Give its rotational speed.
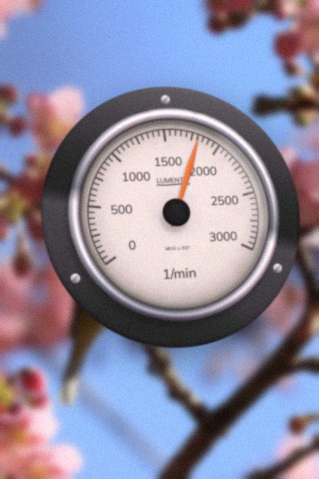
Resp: {"value": 1800, "unit": "rpm"}
